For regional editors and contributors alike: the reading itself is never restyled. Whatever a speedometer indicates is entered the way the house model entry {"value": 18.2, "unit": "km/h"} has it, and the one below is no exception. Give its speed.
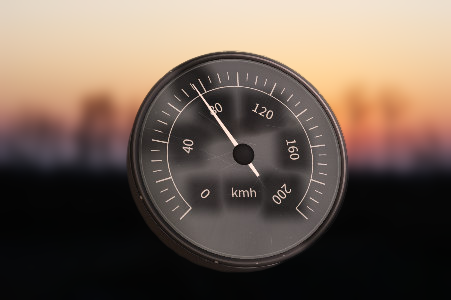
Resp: {"value": 75, "unit": "km/h"}
